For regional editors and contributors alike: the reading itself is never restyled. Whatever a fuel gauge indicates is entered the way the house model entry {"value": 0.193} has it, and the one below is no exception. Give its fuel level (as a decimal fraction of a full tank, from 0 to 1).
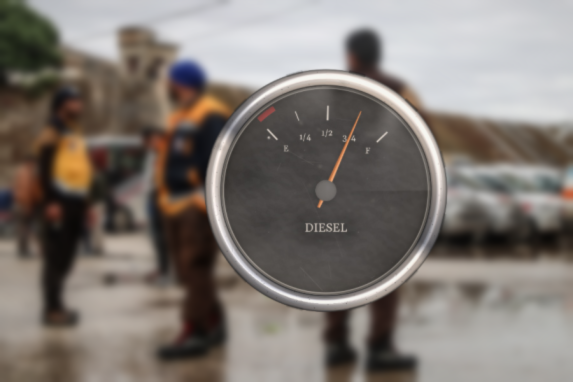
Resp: {"value": 0.75}
